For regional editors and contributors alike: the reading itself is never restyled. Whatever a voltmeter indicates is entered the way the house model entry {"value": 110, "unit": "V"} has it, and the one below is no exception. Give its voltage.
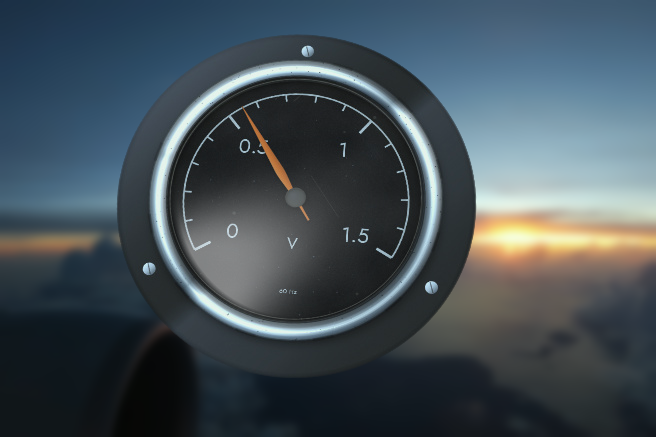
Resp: {"value": 0.55, "unit": "V"}
